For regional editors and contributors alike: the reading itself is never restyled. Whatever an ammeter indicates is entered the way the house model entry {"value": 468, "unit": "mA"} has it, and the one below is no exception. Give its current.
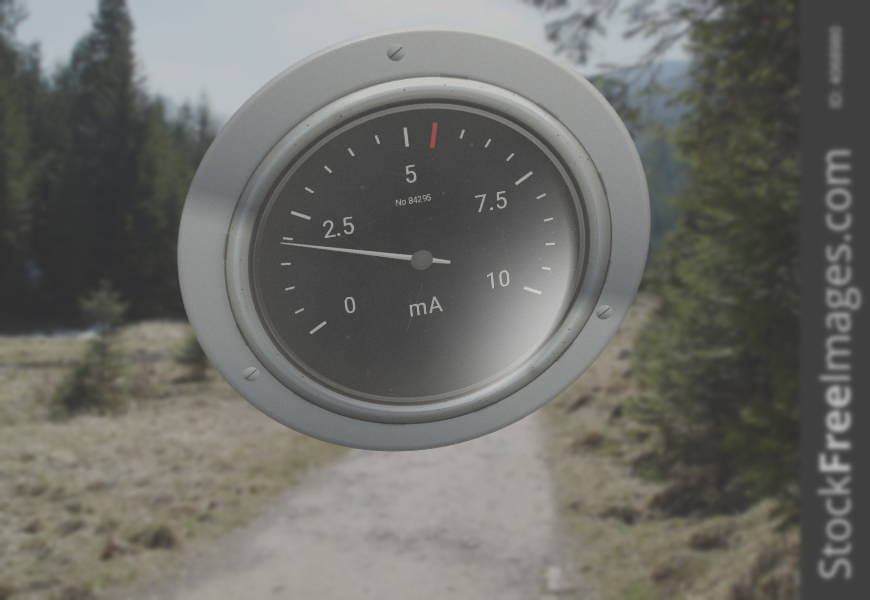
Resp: {"value": 2, "unit": "mA"}
